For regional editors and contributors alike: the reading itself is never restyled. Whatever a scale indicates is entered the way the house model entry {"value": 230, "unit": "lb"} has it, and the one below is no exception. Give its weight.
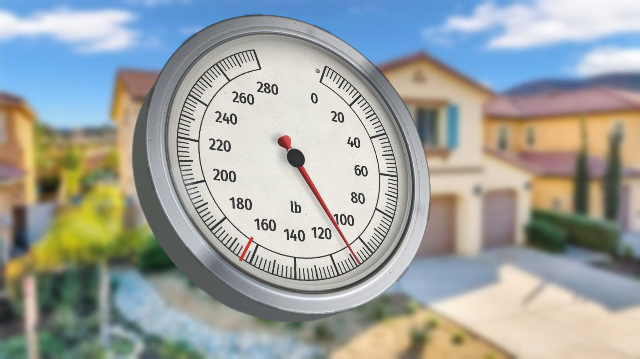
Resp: {"value": 110, "unit": "lb"}
